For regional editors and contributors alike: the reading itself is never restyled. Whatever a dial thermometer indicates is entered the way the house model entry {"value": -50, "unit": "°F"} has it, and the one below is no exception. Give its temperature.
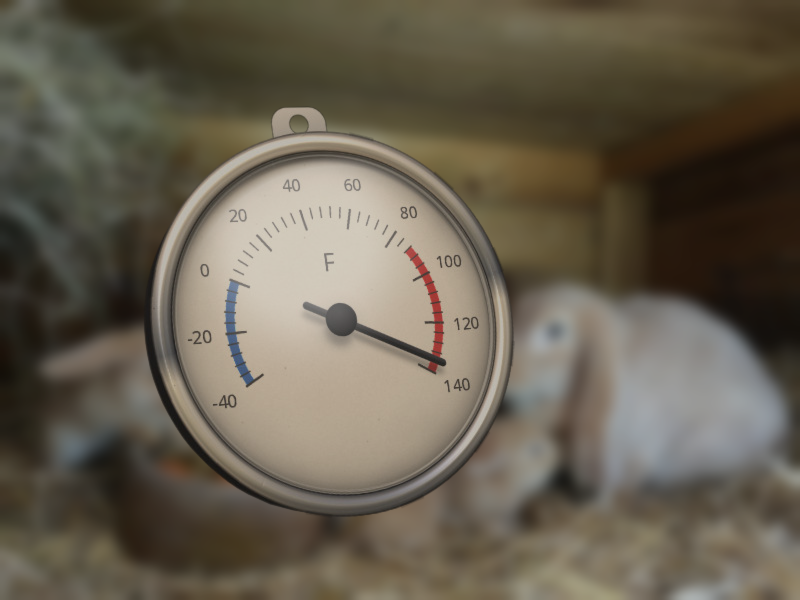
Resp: {"value": 136, "unit": "°F"}
